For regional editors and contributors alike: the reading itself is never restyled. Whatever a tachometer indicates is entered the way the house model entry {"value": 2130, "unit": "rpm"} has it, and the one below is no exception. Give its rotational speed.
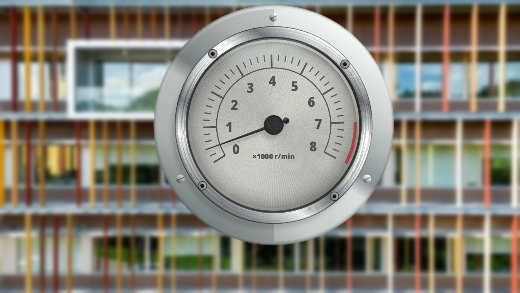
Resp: {"value": 400, "unit": "rpm"}
